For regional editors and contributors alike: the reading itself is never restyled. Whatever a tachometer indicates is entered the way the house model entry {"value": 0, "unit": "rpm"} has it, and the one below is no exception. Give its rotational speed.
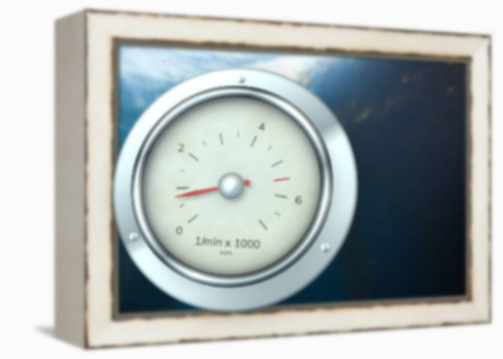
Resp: {"value": 750, "unit": "rpm"}
